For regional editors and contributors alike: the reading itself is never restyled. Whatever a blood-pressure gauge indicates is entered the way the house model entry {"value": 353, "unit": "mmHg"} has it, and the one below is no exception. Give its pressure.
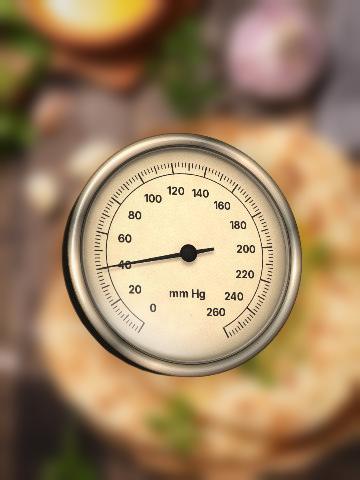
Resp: {"value": 40, "unit": "mmHg"}
